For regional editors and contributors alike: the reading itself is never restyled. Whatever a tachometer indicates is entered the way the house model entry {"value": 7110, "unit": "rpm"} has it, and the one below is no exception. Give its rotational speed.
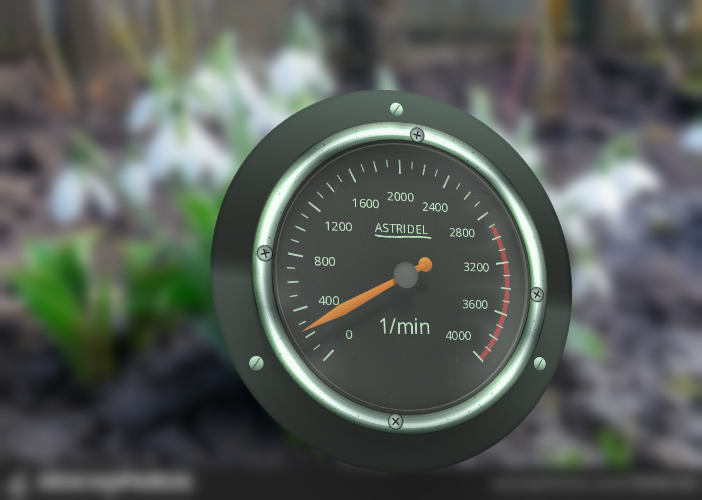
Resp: {"value": 250, "unit": "rpm"}
